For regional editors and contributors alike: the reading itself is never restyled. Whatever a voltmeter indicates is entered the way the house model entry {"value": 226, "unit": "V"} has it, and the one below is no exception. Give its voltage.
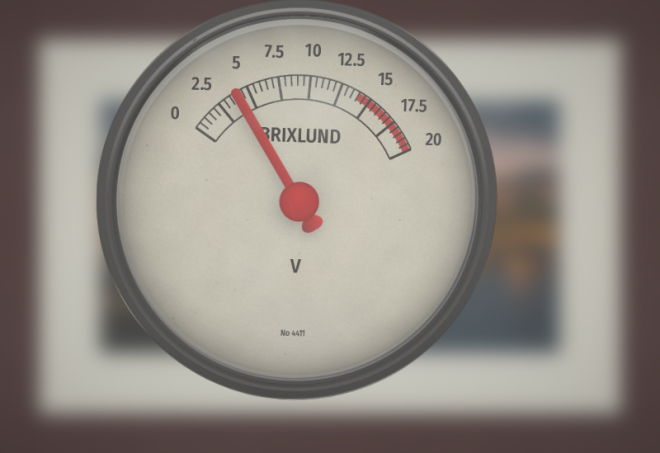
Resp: {"value": 4, "unit": "V"}
